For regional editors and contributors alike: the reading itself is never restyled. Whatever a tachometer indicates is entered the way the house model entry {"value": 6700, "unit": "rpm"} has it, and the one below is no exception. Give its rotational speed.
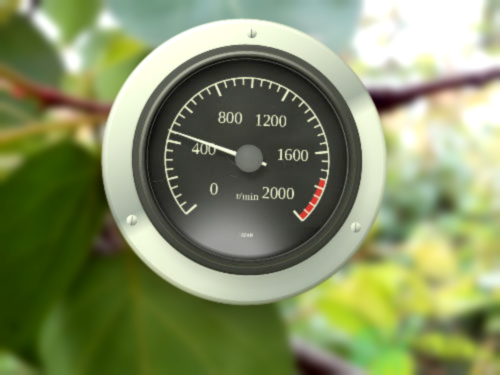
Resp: {"value": 450, "unit": "rpm"}
